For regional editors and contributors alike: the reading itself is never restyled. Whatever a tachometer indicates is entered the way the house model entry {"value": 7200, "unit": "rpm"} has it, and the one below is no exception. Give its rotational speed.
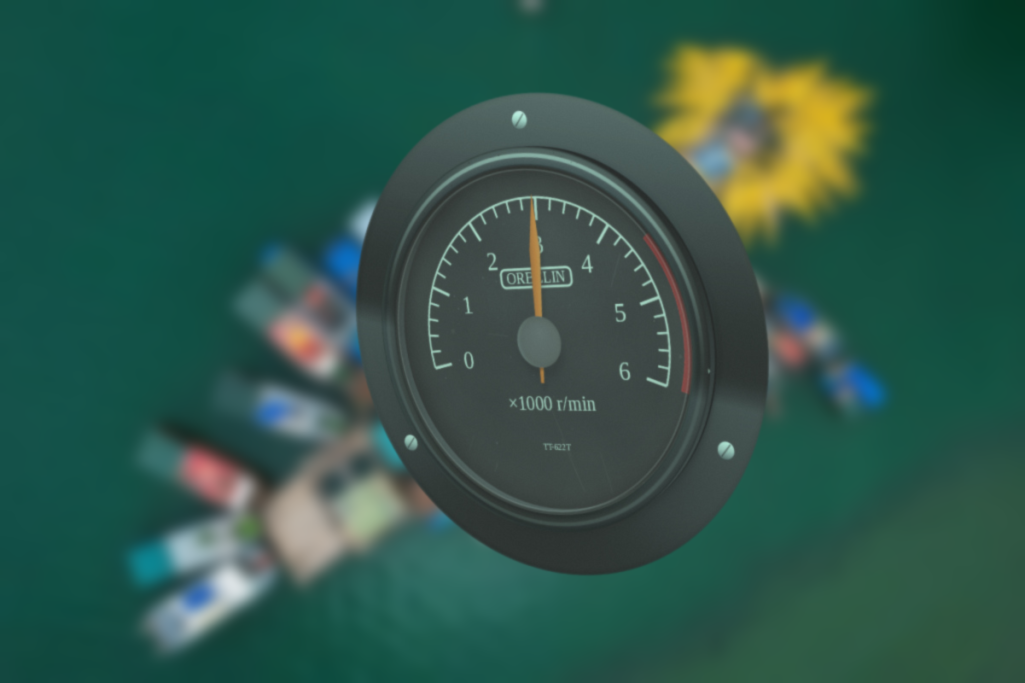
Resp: {"value": 3000, "unit": "rpm"}
